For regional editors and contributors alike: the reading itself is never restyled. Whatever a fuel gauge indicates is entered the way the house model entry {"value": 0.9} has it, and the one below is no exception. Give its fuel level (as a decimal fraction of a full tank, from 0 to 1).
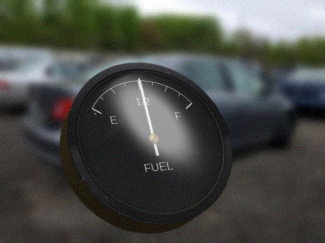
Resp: {"value": 0.5}
